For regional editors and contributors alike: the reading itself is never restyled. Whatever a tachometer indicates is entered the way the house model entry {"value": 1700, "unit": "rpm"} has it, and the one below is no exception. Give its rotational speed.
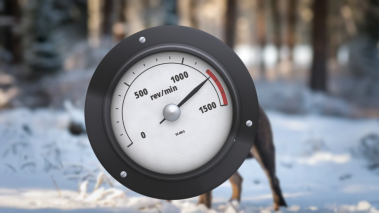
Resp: {"value": 1250, "unit": "rpm"}
